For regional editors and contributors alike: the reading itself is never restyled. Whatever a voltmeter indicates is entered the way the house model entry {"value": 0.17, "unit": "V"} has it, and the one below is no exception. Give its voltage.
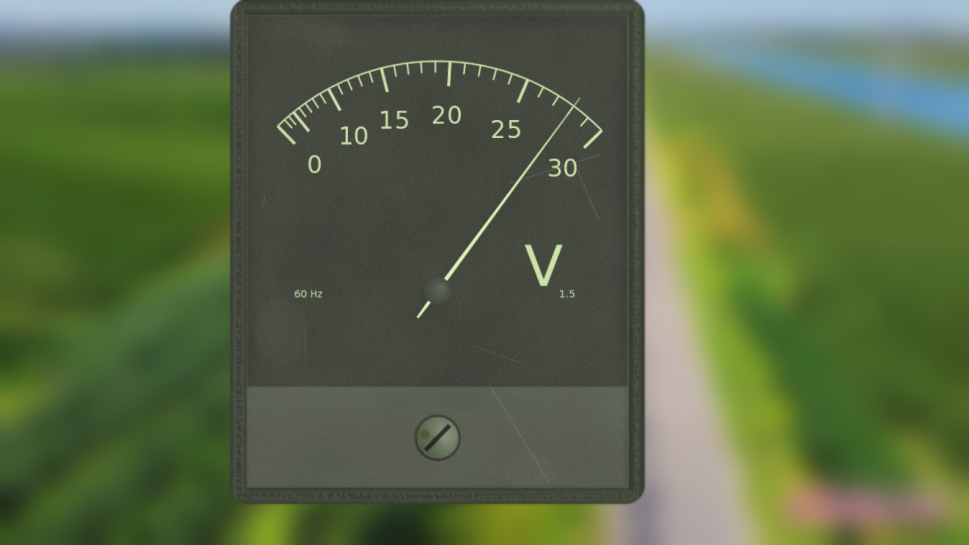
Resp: {"value": 28, "unit": "V"}
